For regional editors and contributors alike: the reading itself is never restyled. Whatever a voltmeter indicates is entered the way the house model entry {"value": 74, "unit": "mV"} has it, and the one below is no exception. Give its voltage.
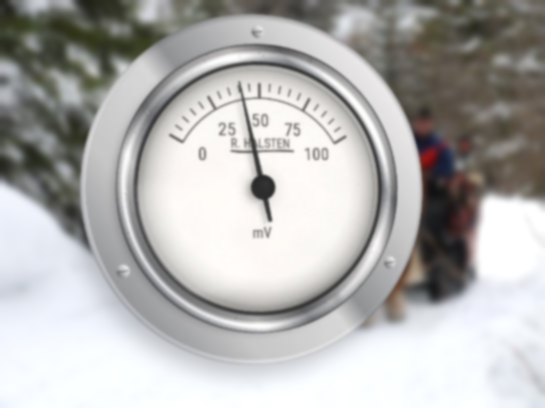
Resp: {"value": 40, "unit": "mV"}
